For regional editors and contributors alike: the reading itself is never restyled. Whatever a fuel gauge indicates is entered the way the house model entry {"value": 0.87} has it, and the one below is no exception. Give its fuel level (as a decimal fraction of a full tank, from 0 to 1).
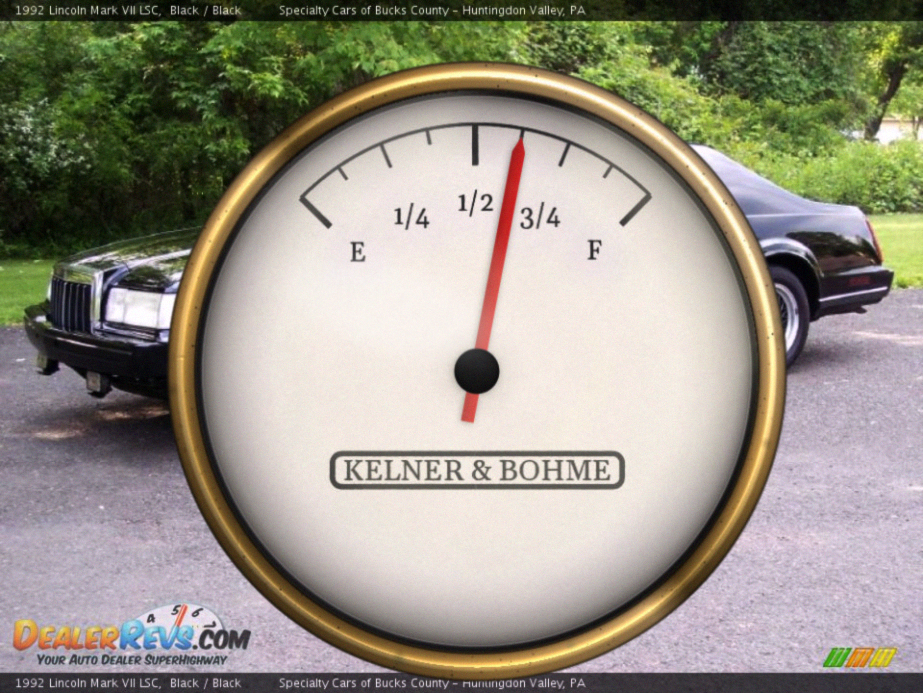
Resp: {"value": 0.625}
